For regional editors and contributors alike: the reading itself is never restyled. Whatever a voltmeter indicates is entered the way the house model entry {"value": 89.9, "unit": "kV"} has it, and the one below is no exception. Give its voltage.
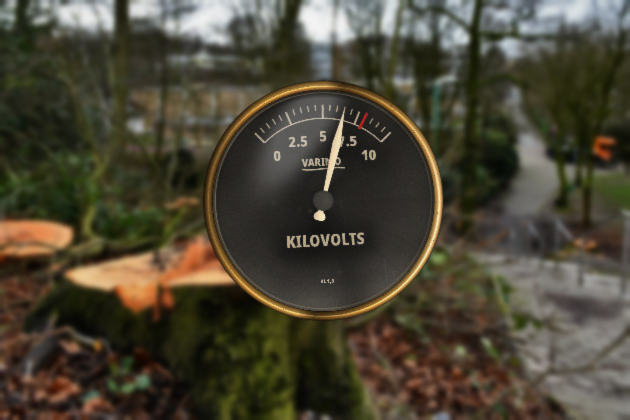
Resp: {"value": 6.5, "unit": "kV"}
